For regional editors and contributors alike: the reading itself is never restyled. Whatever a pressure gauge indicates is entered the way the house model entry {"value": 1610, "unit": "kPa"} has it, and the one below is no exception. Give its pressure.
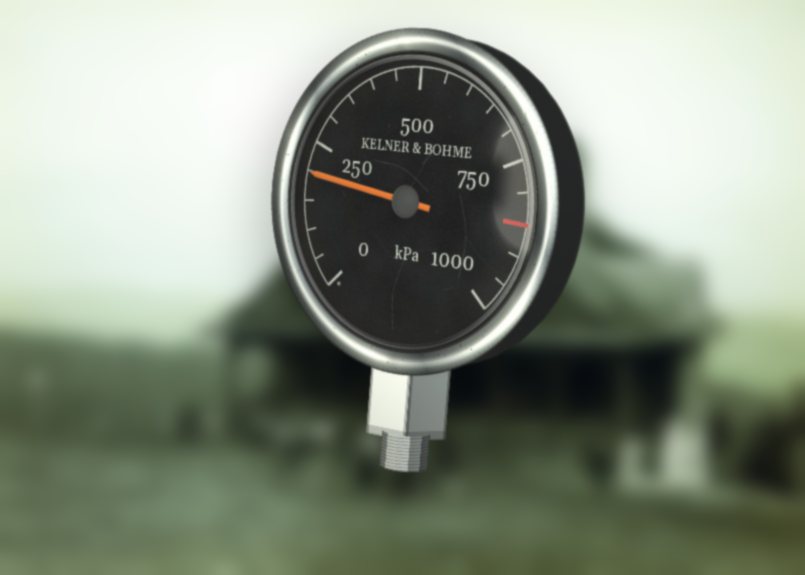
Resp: {"value": 200, "unit": "kPa"}
